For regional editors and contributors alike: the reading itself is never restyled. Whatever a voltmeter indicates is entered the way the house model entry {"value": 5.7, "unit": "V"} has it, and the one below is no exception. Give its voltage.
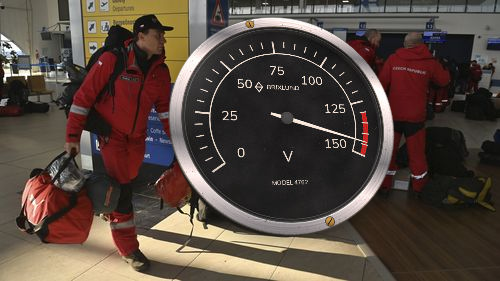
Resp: {"value": 145, "unit": "V"}
